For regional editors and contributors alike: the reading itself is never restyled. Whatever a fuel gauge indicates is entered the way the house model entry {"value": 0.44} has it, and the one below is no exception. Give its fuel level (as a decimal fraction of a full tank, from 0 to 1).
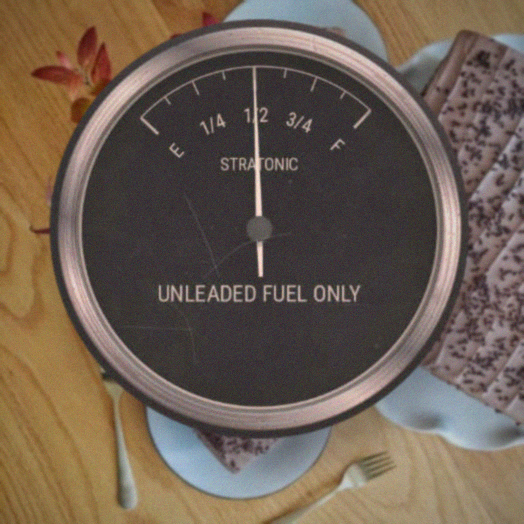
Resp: {"value": 0.5}
